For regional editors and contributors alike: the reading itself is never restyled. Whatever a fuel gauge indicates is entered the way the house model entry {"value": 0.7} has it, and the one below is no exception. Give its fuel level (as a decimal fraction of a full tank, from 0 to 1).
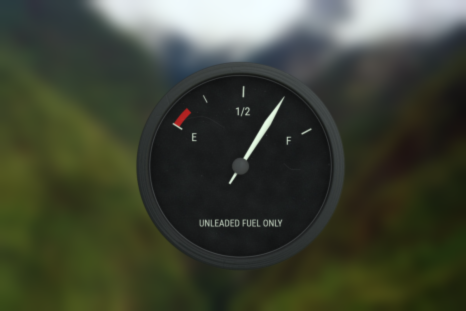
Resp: {"value": 0.75}
